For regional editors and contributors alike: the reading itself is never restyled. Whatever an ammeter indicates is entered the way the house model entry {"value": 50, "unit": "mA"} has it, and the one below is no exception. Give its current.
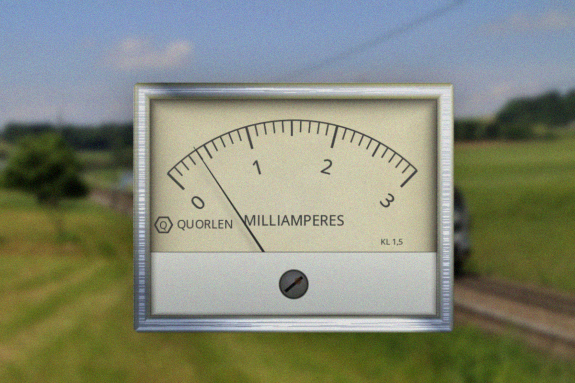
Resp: {"value": 0.4, "unit": "mA"}
